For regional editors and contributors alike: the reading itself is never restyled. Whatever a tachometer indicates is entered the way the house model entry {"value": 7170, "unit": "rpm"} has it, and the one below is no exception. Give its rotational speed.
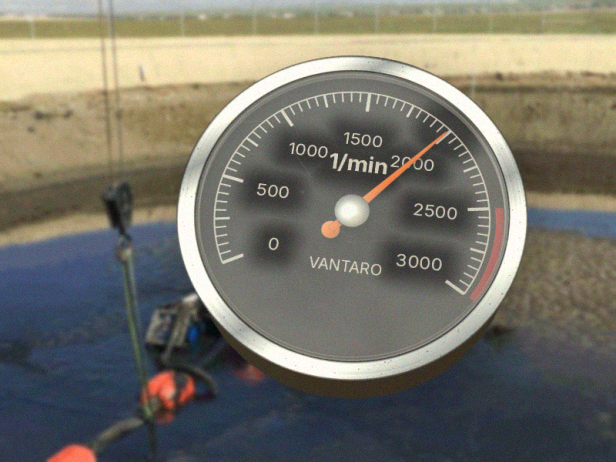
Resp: {"value": 2000, "unit": "rpm"}
